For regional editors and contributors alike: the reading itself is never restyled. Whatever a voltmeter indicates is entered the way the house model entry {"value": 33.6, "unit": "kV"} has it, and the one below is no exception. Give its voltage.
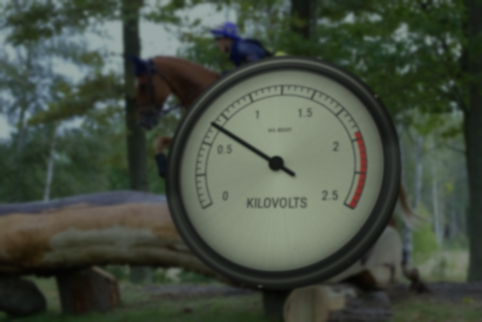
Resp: {"value": 0.65, "unit": "kV"}
